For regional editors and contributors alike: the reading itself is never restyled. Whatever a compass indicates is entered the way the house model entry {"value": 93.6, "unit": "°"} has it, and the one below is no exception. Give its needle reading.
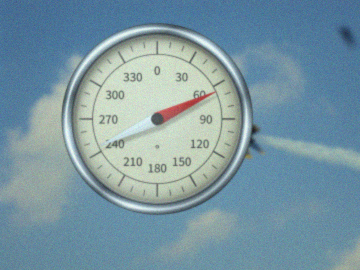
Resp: {"value": 65, "unit": "°"}
